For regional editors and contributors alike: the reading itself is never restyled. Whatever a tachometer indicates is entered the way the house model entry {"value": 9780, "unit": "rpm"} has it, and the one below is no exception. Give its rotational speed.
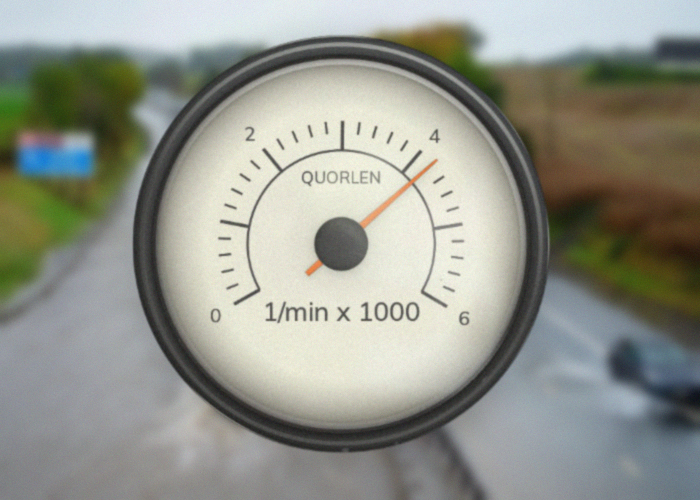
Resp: {"value": 4200, "unit": "rpm"}
